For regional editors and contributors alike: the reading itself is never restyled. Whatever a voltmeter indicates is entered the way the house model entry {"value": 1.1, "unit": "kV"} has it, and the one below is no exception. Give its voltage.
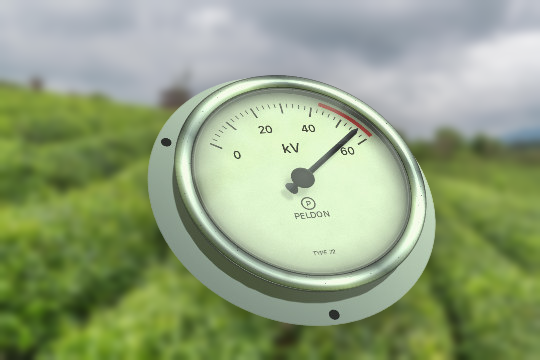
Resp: {"value": 56, "unit": "kV"}
